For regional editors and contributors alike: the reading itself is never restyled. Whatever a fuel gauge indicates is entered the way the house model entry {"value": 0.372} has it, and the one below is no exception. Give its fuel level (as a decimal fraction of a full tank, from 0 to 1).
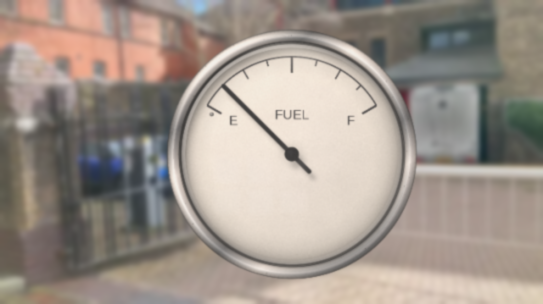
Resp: {"value": 0.125}
